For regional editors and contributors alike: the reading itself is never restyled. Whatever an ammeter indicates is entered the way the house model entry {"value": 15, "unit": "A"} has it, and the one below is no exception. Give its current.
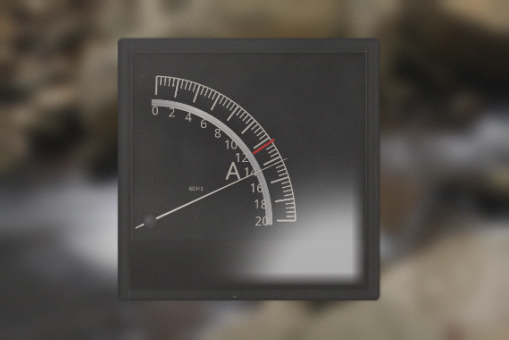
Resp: {"value": 14.4, "unit": "A"}
